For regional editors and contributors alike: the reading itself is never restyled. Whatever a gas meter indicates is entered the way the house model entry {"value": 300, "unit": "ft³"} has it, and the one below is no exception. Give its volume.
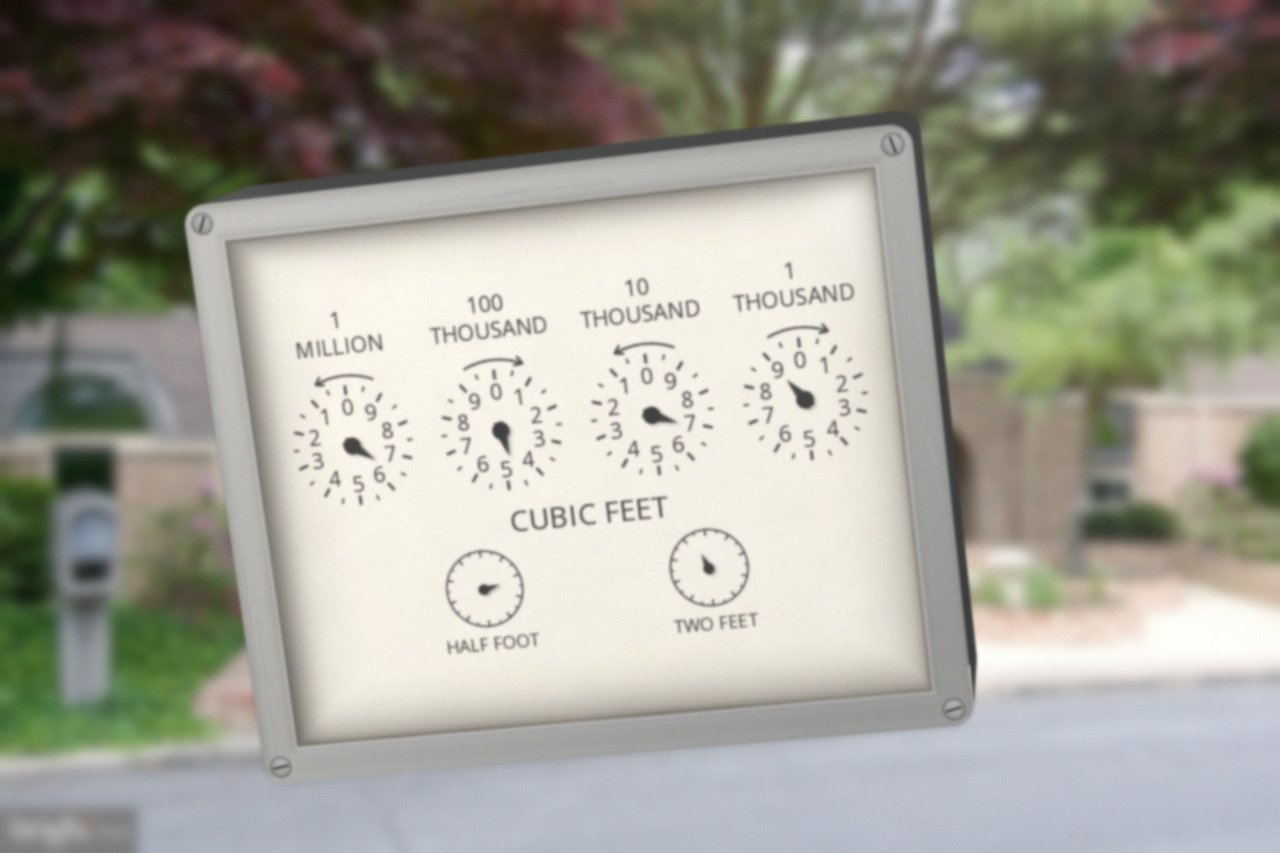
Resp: {"value": 646900, "unit": "ft³"}
